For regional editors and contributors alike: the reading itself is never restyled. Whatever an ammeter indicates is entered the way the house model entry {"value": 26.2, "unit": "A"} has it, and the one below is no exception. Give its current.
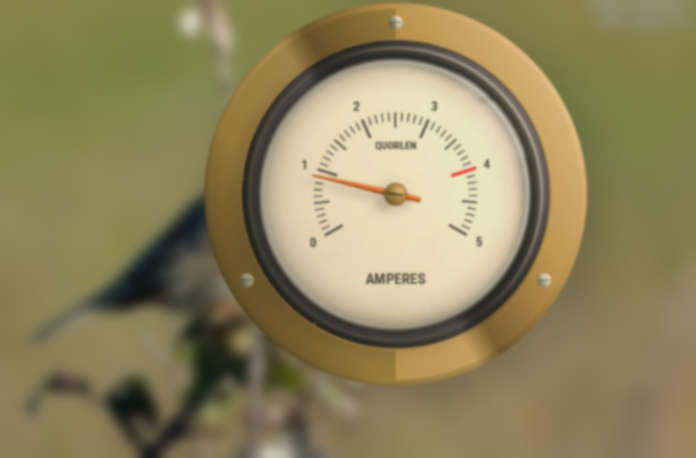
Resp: {"value": 0.9, "unit": "A"}
